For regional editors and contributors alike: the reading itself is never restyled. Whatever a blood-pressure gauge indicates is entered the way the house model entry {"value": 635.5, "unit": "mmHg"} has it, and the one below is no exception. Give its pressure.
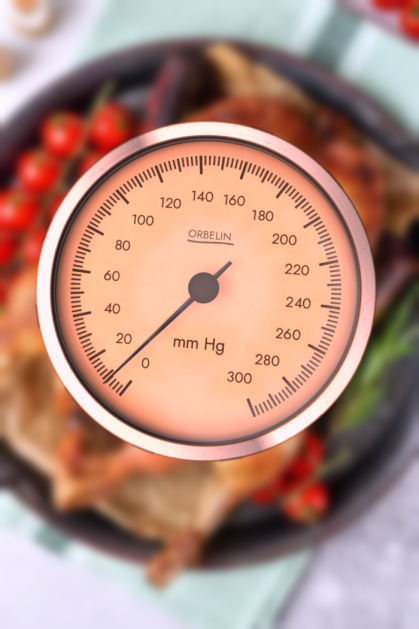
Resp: {"value": 8, "unit": "mmHg"}
